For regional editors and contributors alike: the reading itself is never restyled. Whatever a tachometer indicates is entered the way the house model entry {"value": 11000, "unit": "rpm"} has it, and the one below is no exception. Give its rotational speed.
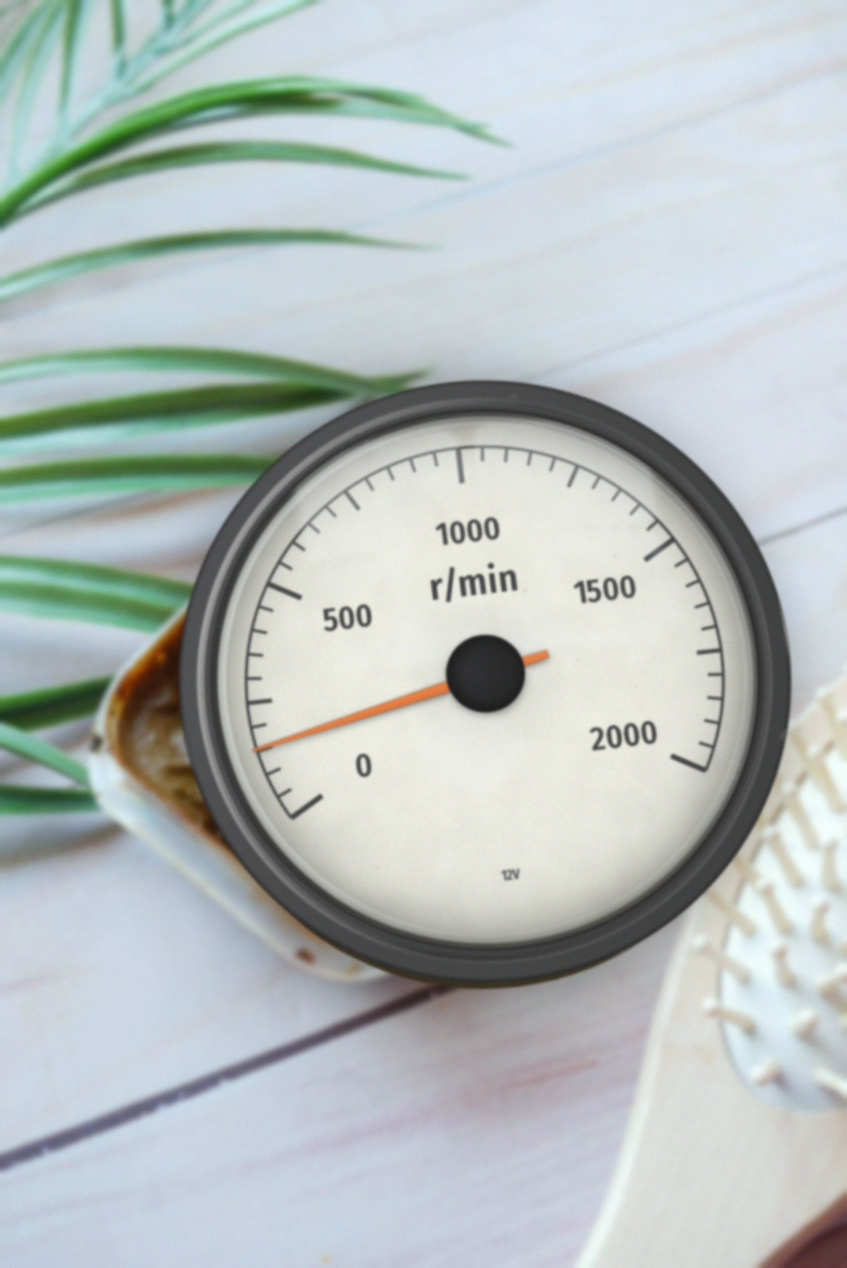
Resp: {"value": 150, "unit": "rpm"}
